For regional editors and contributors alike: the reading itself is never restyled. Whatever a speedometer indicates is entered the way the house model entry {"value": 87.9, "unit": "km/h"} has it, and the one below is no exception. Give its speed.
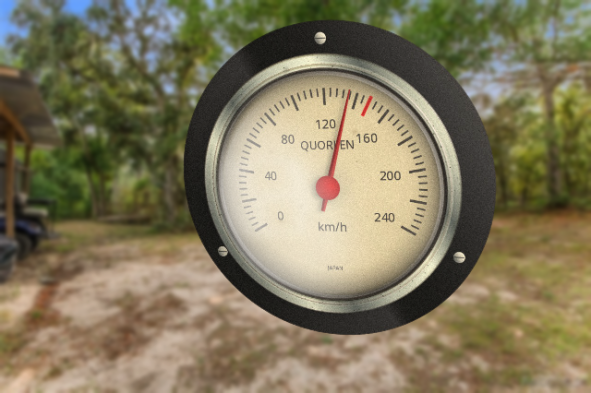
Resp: {"value": 136, "unit": "km/h"}
